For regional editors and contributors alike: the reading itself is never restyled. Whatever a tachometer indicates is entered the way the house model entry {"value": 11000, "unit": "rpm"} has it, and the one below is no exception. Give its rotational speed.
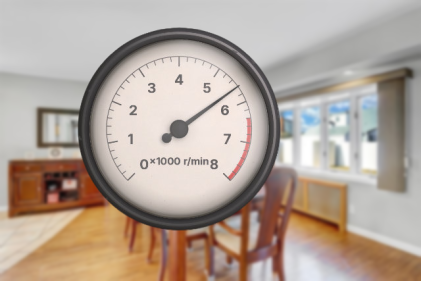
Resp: {"value": 5600, "unit": "rpm"}
